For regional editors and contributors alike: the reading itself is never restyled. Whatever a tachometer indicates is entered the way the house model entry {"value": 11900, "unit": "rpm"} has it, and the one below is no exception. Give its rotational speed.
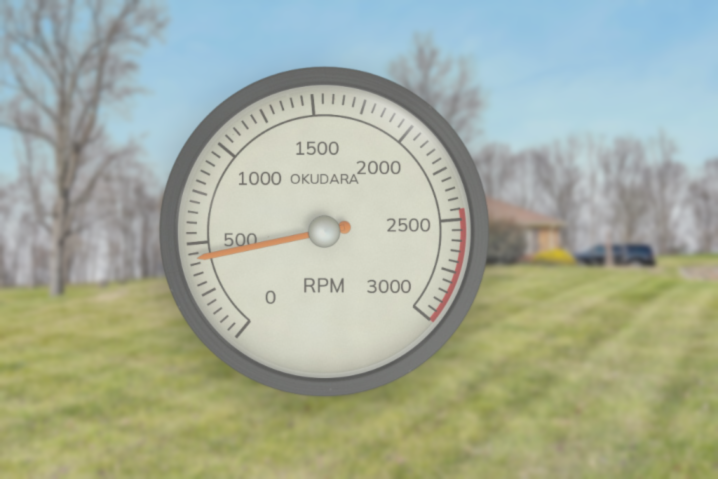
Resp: {"value": 425, "unit": "rpm"}
